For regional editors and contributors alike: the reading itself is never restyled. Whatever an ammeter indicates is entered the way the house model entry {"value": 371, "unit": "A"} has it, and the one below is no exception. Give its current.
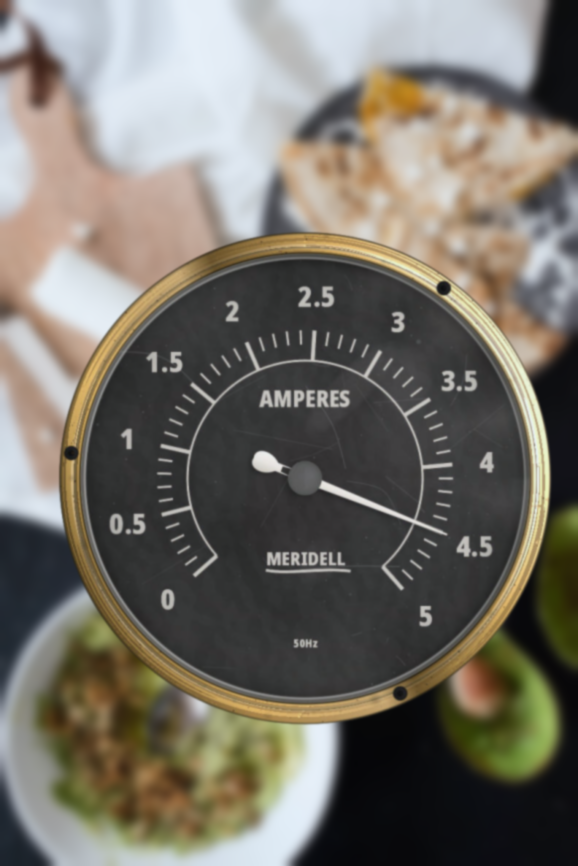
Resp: {"value": 4.5, "unit": "A"}
